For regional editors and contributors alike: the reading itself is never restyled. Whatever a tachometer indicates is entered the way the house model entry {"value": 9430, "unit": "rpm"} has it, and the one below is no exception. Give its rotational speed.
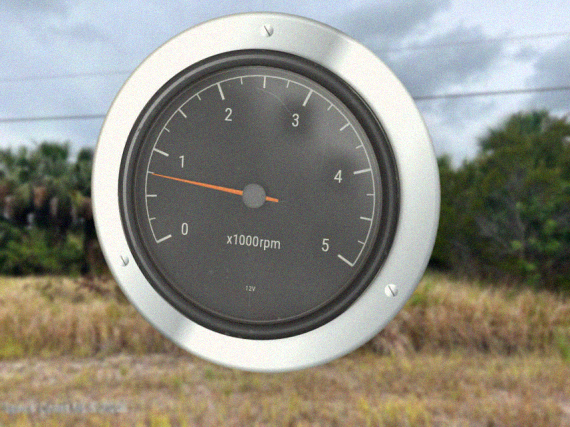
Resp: {"value": 750, "unit": "rpm"}
